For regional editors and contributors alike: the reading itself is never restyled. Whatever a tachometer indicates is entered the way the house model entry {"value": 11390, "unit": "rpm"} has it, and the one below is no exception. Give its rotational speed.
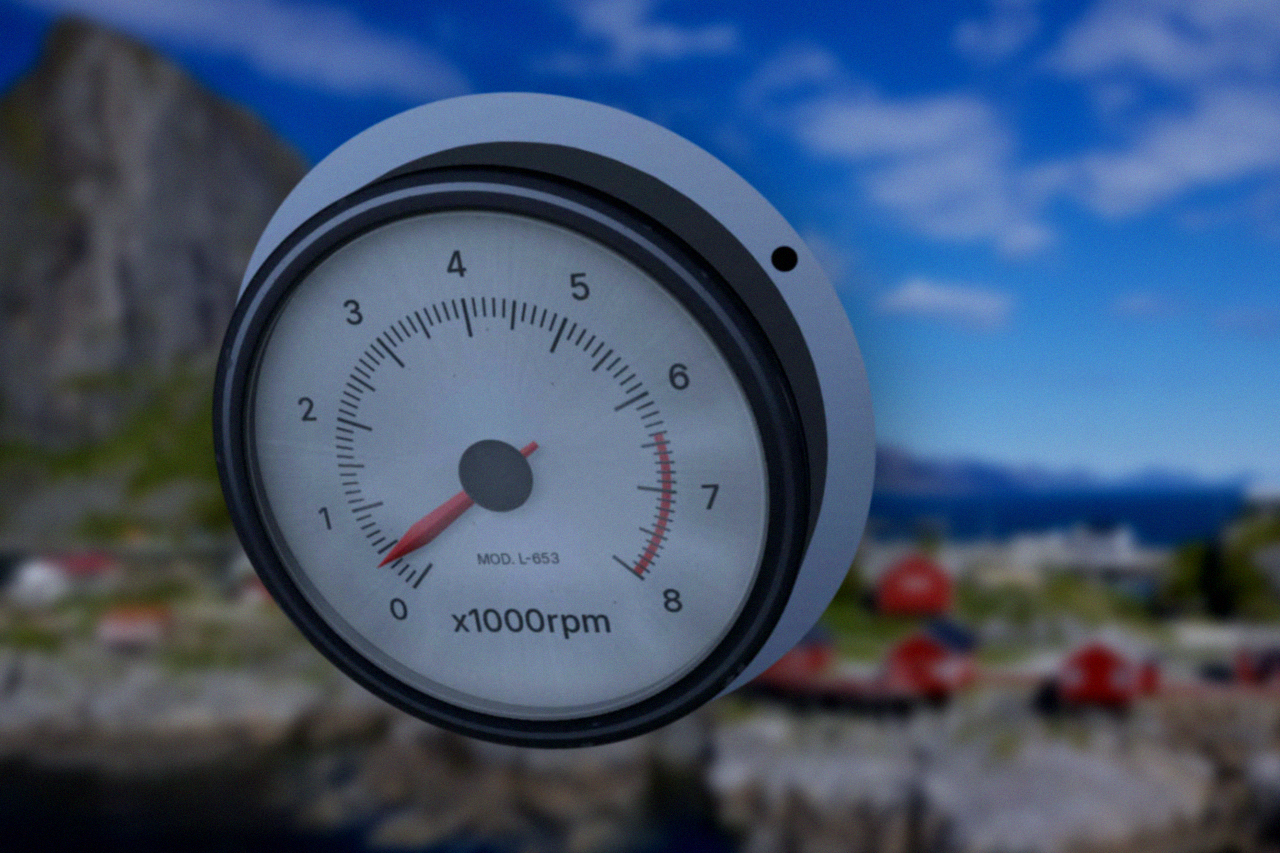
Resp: {"value": 400, "unit": "rpm"}
